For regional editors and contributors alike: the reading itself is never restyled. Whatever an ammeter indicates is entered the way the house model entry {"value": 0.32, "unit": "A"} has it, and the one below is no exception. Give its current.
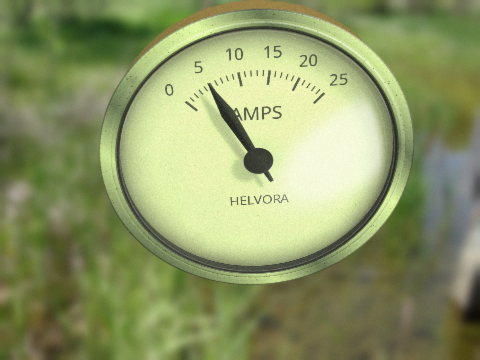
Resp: {"value": 5, "unit": "A"}
